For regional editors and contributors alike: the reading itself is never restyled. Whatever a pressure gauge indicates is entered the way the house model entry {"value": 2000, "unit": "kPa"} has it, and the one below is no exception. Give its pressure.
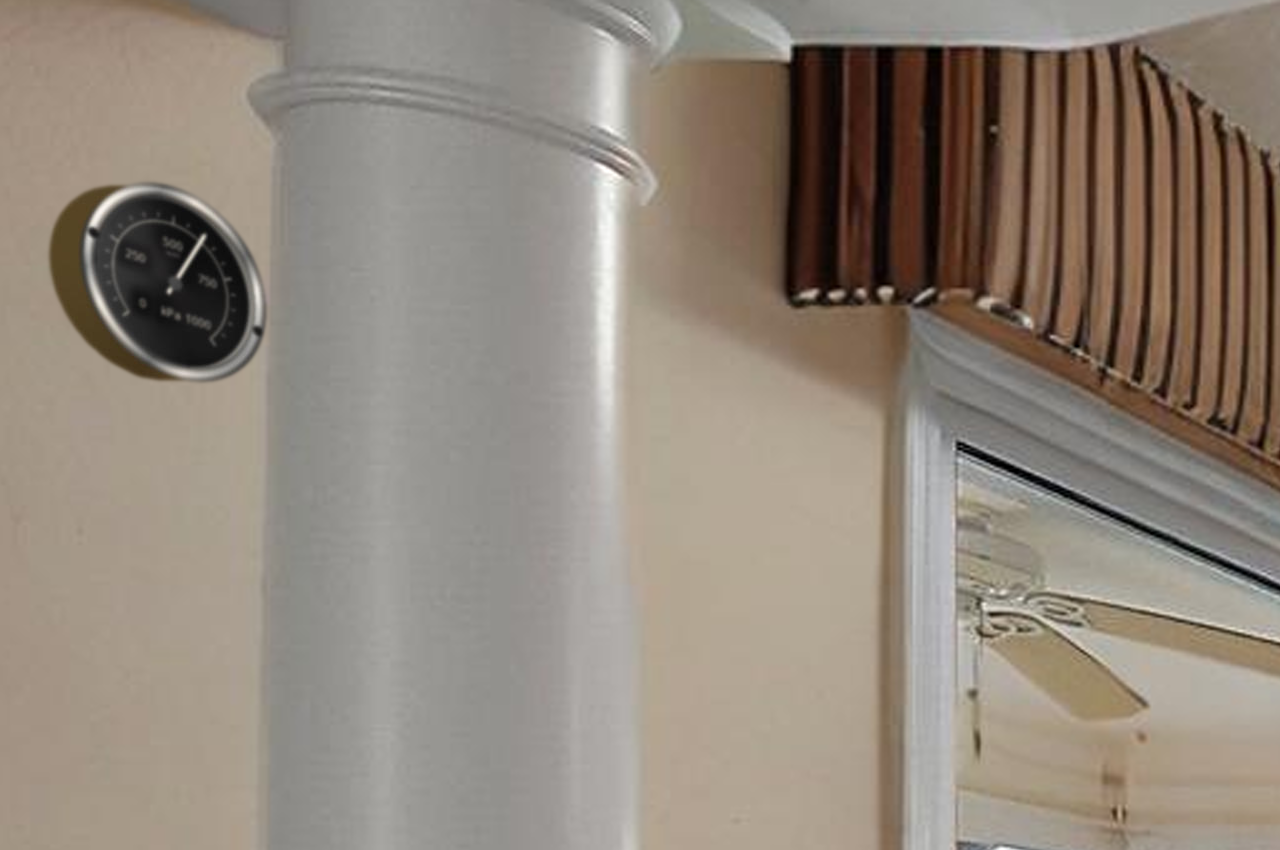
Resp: {"value": 600, "unit": "kPa"}
